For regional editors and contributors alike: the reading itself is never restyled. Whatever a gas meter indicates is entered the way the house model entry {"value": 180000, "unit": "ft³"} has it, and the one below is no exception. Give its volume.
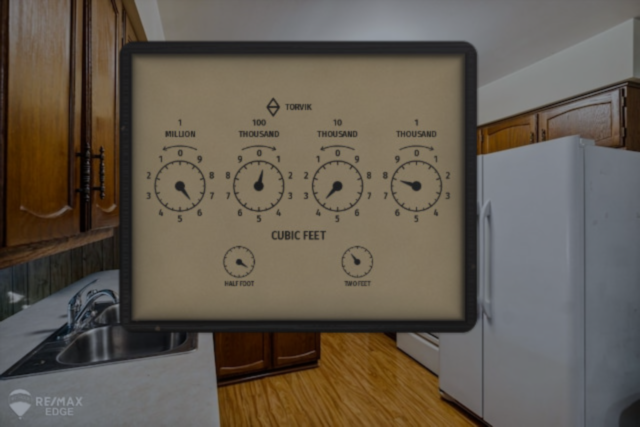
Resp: {"value": 603800, "unit": "ft³"}
